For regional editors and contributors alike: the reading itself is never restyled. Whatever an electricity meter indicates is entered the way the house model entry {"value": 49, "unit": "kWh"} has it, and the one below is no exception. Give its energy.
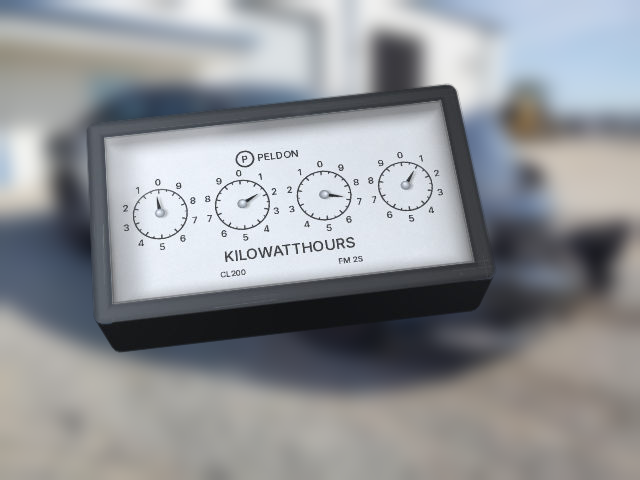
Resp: {"value": 171, "unit": "kWh"}
